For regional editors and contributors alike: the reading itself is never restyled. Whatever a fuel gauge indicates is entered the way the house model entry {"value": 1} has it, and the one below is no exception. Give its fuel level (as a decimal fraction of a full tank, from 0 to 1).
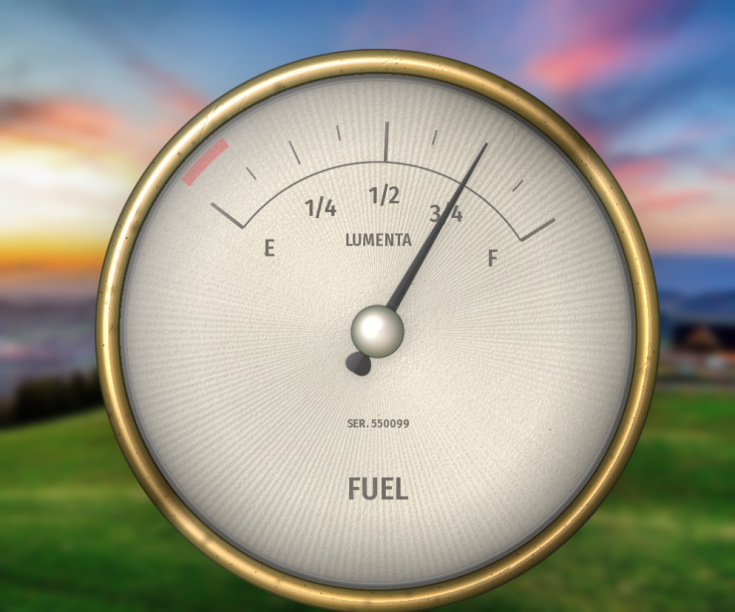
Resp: {"value": 0.75}
